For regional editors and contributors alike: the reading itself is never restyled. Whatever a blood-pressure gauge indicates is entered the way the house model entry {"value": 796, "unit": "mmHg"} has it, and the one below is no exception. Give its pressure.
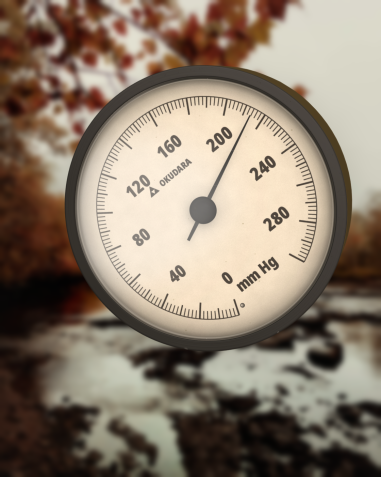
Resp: {"value": 214, "unit": "mmHg"}
